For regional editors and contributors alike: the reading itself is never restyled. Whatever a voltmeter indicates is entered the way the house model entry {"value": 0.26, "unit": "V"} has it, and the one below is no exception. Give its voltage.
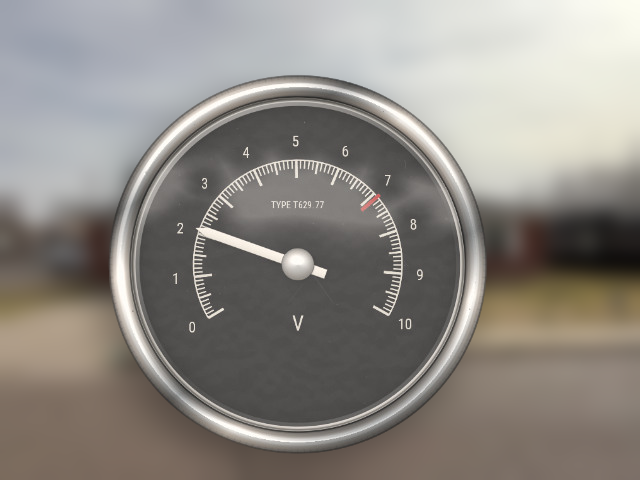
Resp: {"value": 2.1, "unit": "V"}
